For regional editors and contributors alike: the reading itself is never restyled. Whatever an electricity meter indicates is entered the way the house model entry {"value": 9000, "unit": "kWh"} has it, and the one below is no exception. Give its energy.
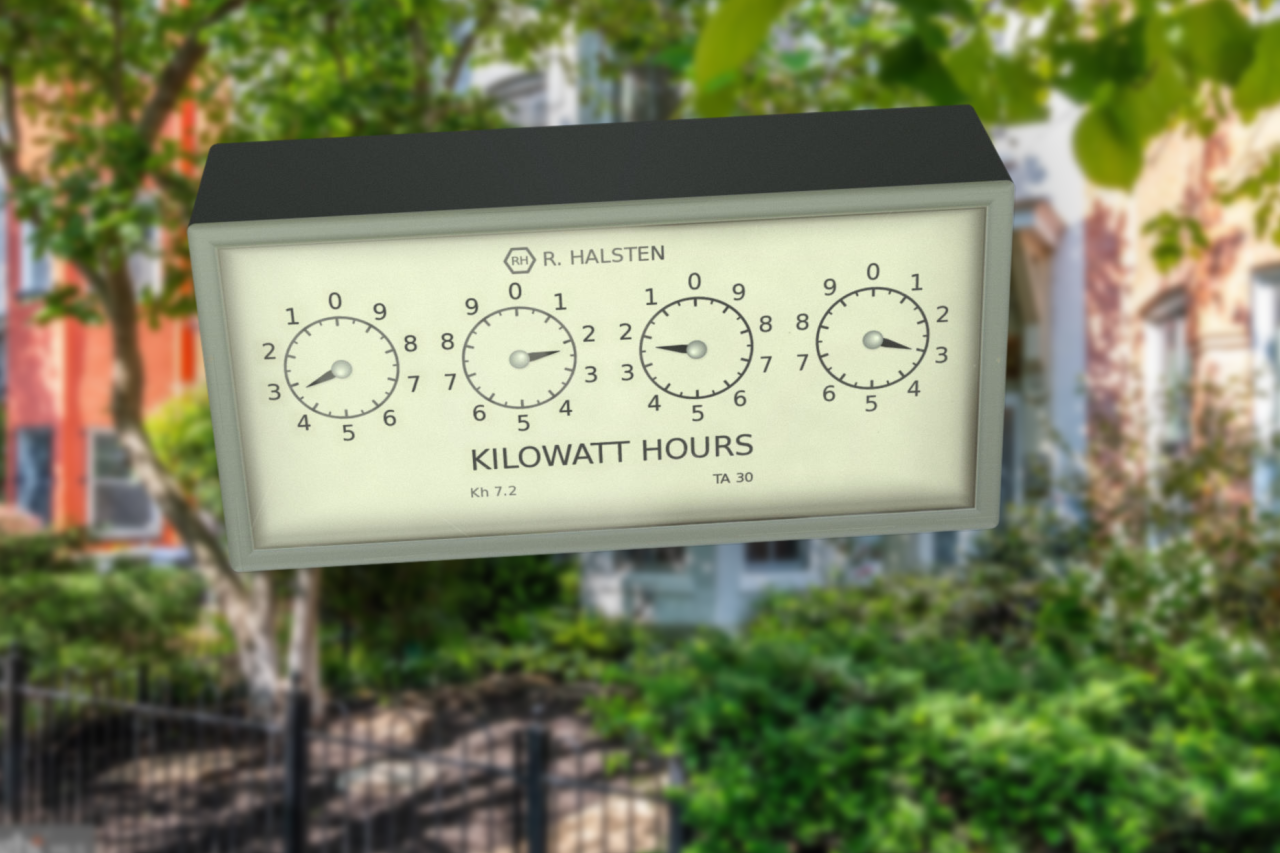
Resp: {"value": 3223, "unit": "kWh"}
